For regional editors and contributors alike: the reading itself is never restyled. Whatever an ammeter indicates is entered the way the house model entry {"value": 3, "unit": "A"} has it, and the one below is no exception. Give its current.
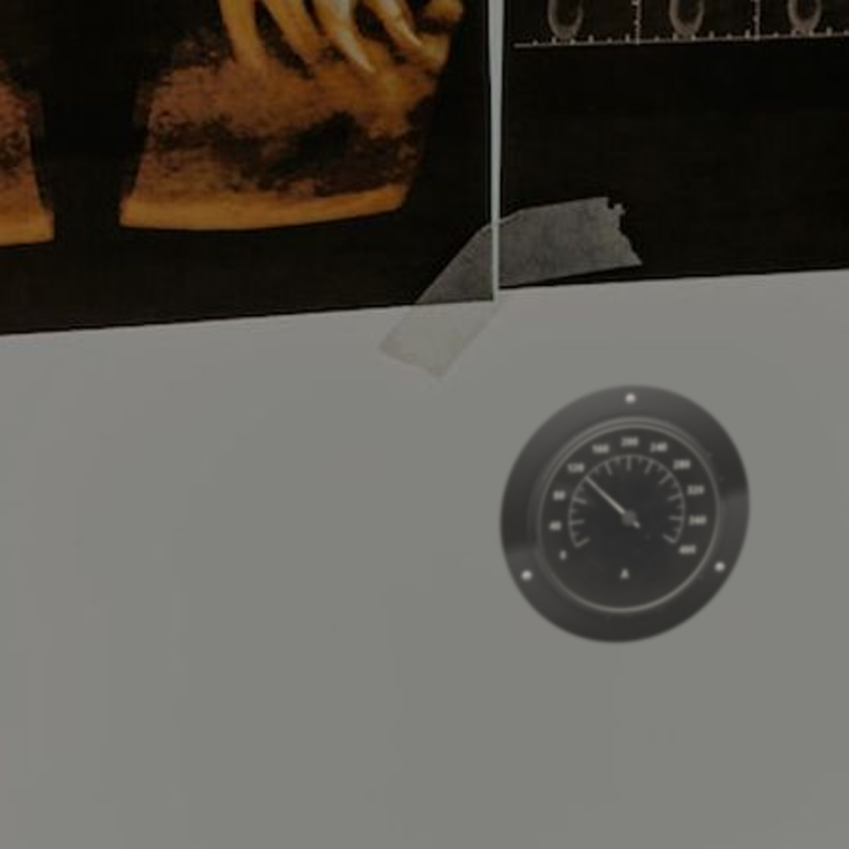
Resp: {"value": 120, "unit": "A"}
